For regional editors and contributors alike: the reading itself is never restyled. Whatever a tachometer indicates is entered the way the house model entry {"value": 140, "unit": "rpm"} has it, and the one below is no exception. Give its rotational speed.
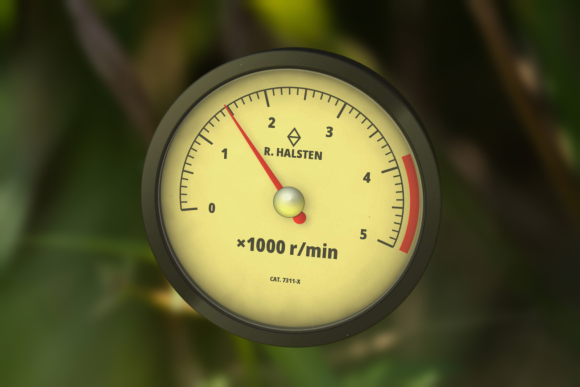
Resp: {"value": 1500, "unit": "rpm"}
